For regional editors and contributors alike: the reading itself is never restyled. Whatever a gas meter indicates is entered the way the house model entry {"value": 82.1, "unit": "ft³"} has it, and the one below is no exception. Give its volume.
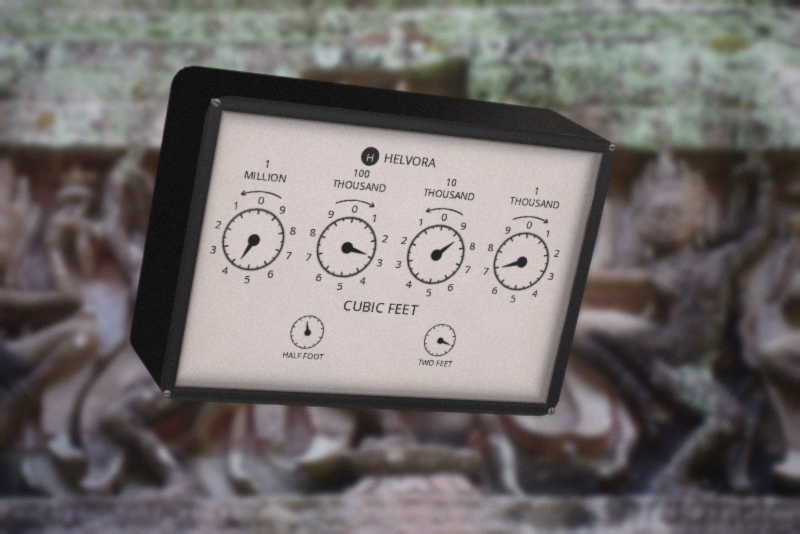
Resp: {"value": 428700, "unit": "ft³"}
